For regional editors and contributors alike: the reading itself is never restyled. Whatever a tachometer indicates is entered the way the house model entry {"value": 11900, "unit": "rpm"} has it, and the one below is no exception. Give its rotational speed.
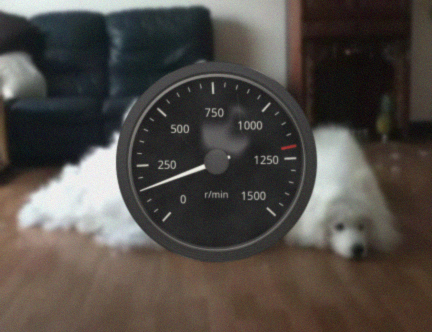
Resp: {"value": 150, "unit": "rpm"}
